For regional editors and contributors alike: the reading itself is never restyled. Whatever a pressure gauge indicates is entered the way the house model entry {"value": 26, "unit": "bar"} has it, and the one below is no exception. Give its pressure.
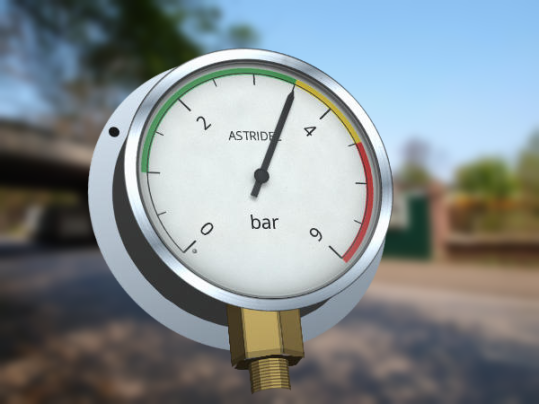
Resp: {"value": 3.5, "unit": "bar"}
